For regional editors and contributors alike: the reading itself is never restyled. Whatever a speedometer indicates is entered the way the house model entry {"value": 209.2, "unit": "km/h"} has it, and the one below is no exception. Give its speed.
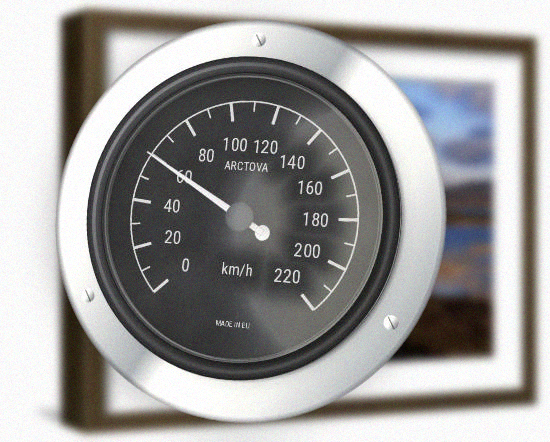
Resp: {"value": 60, "unit": "km/h"}
